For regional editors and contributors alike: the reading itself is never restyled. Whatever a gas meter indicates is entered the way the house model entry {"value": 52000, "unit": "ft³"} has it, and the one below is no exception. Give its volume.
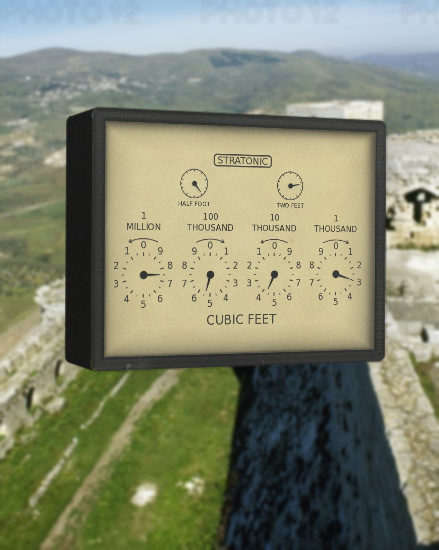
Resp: {"value": 754300, "unit": "ft³"}
